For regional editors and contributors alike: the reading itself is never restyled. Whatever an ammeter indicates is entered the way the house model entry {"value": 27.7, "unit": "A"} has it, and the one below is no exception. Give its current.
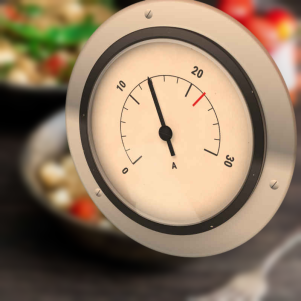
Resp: {"value": 14, "unit": "A"}
